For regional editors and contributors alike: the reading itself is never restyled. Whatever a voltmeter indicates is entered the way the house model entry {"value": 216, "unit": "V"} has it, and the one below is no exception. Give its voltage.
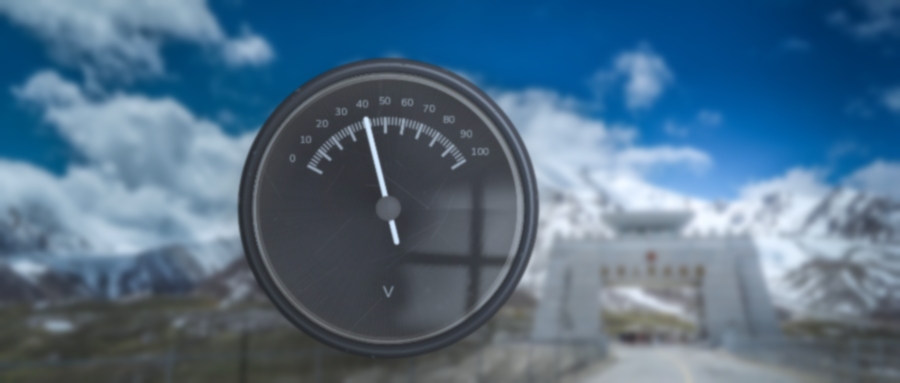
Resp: {"value": 40, "unit": "V"}
